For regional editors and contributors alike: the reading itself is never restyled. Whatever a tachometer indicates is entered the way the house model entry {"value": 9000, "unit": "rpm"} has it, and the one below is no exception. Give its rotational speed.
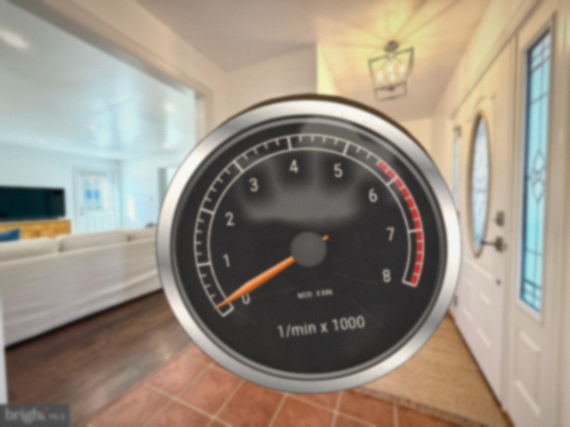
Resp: {"value": 200, "unit": "rpm"}
